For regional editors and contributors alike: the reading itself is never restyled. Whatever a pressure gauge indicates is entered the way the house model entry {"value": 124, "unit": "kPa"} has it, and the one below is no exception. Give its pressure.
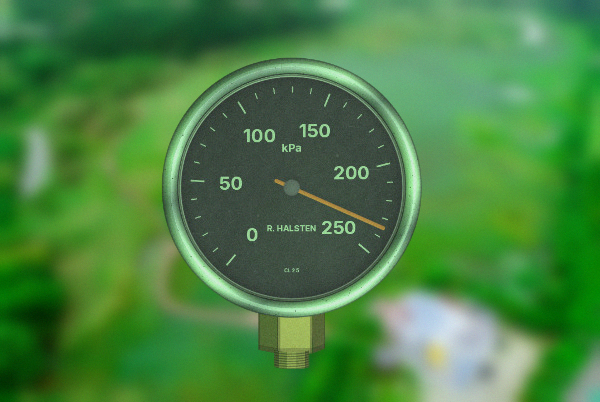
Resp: {"value": 235, "unit": "kPa"}
